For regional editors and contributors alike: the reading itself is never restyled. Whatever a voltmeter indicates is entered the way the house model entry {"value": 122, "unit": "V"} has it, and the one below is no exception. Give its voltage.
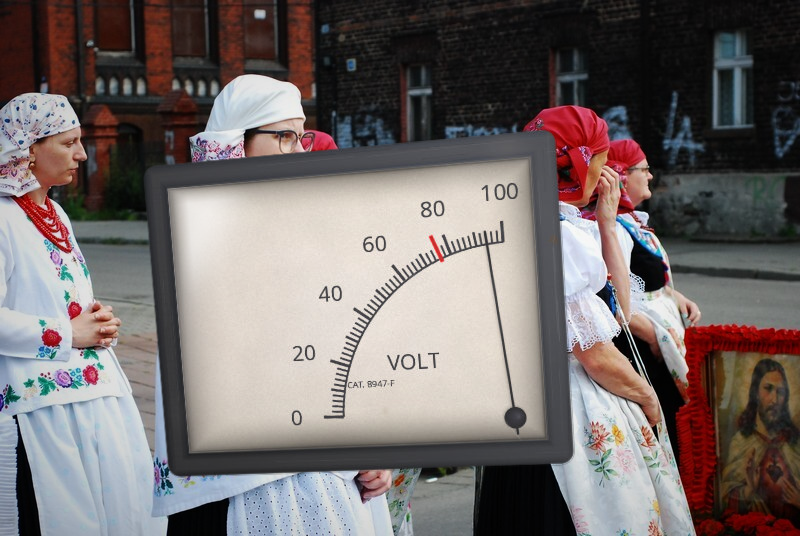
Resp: {"value": 94, "unit": "V"}
